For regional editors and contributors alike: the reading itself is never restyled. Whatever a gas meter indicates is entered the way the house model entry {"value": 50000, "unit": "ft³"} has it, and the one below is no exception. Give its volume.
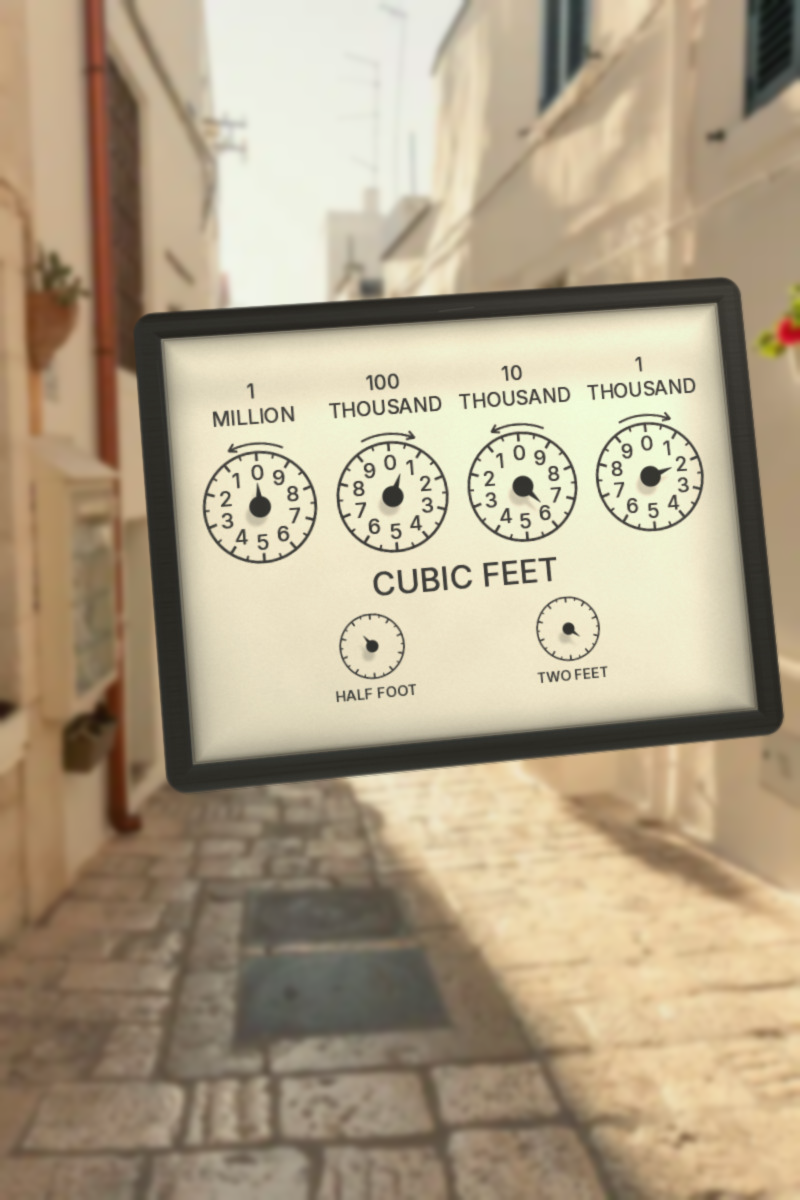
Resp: {"value": 6200, "unit": "ft³"}
